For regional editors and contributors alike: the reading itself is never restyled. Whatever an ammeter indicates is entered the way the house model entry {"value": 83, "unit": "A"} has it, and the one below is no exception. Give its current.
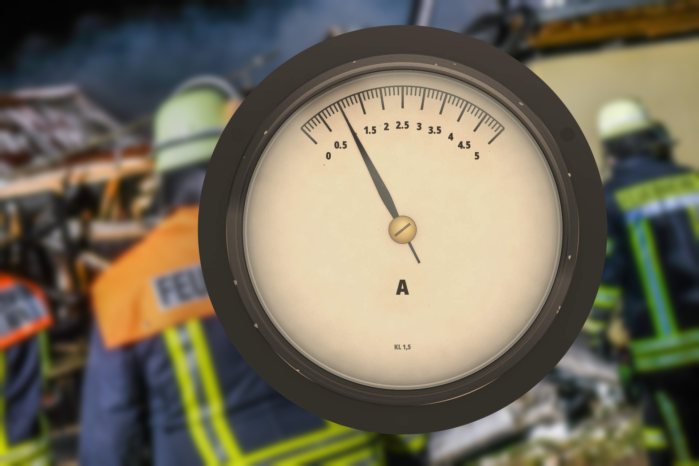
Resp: {"value": 1, "unit": "A"}
